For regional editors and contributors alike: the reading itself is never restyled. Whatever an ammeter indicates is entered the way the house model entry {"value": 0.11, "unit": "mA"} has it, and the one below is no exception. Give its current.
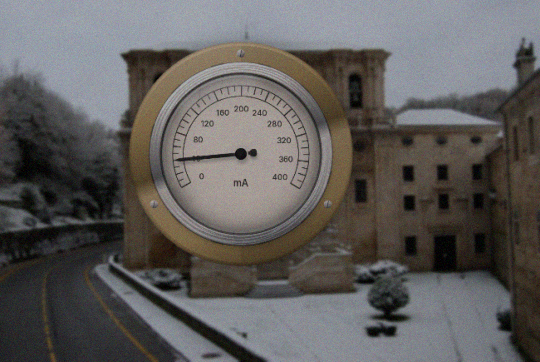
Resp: {"value": 40, "unit": "mA"}
